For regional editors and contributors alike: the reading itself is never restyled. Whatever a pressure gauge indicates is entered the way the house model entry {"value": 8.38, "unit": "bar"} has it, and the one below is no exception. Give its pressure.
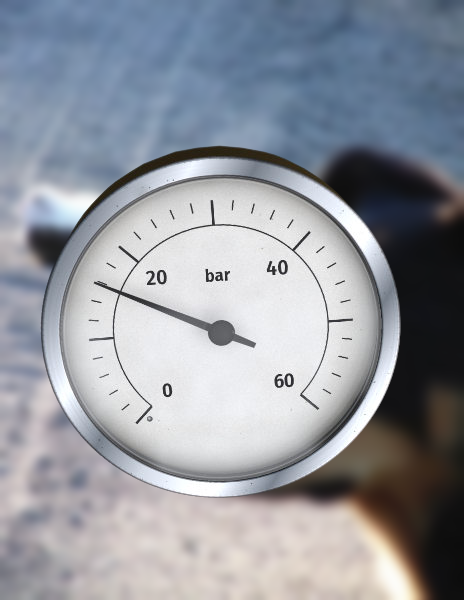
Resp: {"value": 16, "unit": "bar"}
